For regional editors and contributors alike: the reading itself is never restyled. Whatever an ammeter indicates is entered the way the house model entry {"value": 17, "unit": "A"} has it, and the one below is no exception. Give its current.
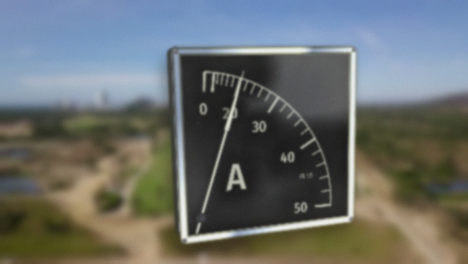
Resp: {"value": 20, "unit": "A"}
